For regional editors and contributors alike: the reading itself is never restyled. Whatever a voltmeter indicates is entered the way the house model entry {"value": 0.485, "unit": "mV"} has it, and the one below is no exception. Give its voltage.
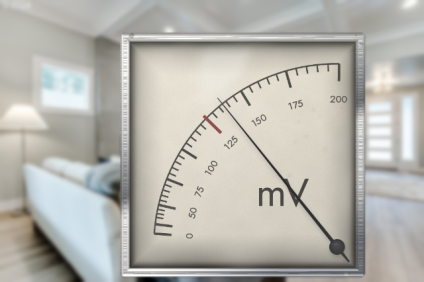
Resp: {"value": 137.5, "unit": "mV"}
